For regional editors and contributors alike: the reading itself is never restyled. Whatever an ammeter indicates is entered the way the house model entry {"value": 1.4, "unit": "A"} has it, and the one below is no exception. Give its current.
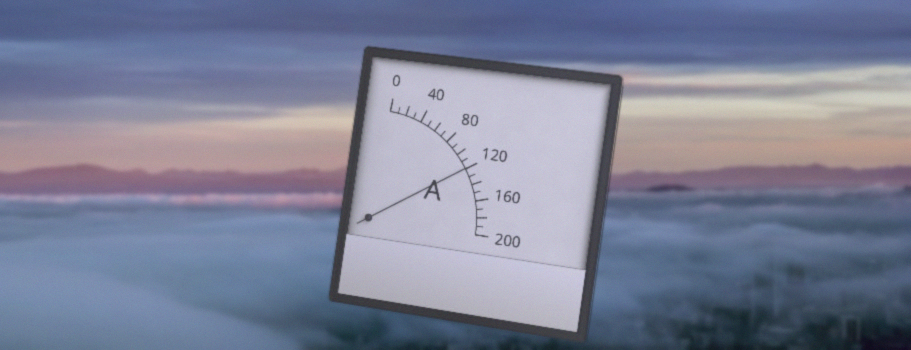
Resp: {"value": 120, "unit": "A"}
